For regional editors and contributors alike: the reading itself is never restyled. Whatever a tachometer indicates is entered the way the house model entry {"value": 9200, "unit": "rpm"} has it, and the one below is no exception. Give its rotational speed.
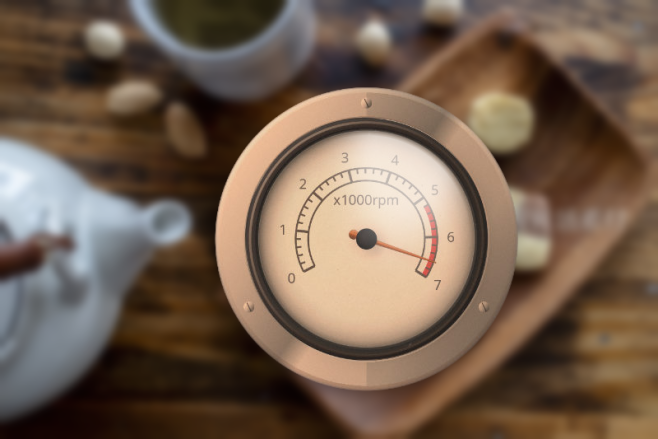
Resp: {"value": 6600, "unit": "rpm"}
